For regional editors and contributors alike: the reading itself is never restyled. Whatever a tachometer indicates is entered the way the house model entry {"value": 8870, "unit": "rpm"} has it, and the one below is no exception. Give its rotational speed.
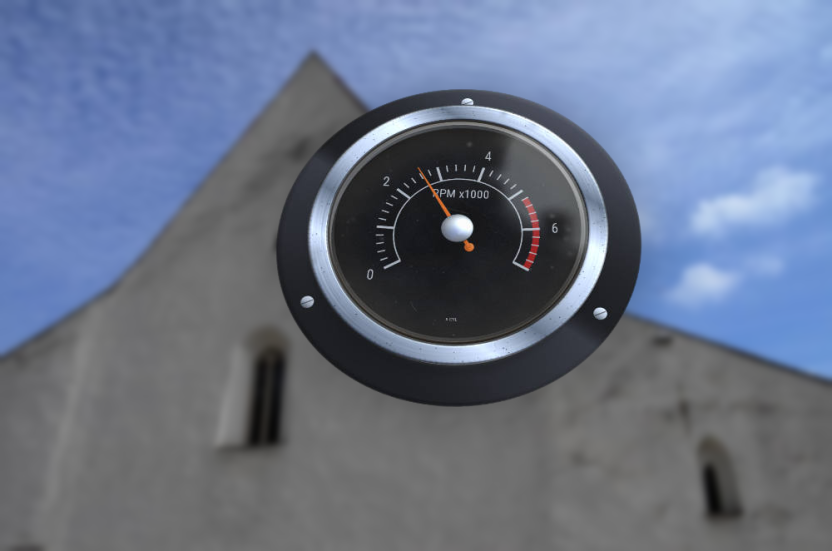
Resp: {"value": 2600, "unit": "rpm"}
